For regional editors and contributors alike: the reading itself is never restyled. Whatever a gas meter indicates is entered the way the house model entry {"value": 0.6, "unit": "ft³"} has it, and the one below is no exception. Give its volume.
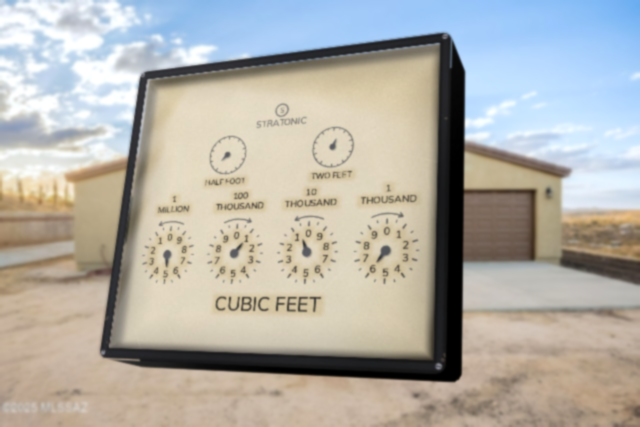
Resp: {"value": 510600, "unit": "ft³"}
